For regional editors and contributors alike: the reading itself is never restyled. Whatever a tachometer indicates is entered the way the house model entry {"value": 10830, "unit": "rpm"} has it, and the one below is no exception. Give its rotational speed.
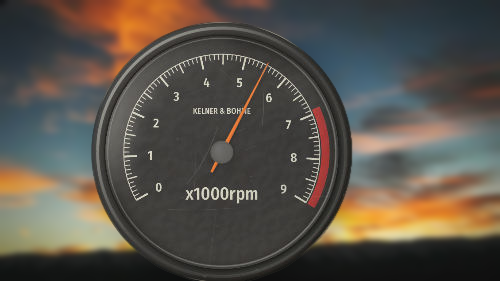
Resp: {"value": 5500, "unit": "rpm"}
